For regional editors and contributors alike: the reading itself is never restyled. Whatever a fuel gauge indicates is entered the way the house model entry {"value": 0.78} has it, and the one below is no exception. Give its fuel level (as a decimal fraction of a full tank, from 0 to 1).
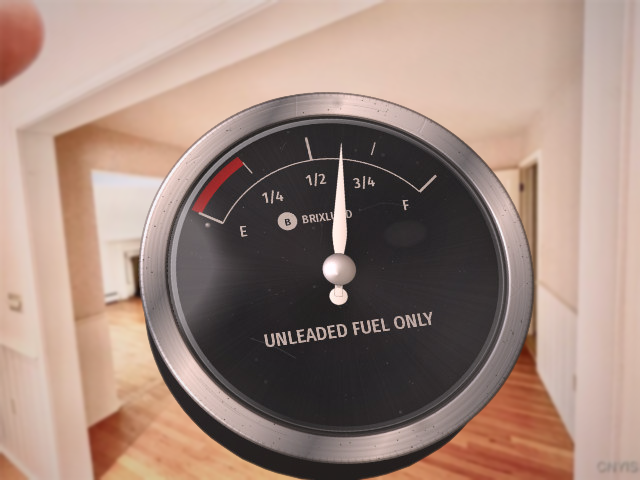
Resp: {"value": 0.625}
